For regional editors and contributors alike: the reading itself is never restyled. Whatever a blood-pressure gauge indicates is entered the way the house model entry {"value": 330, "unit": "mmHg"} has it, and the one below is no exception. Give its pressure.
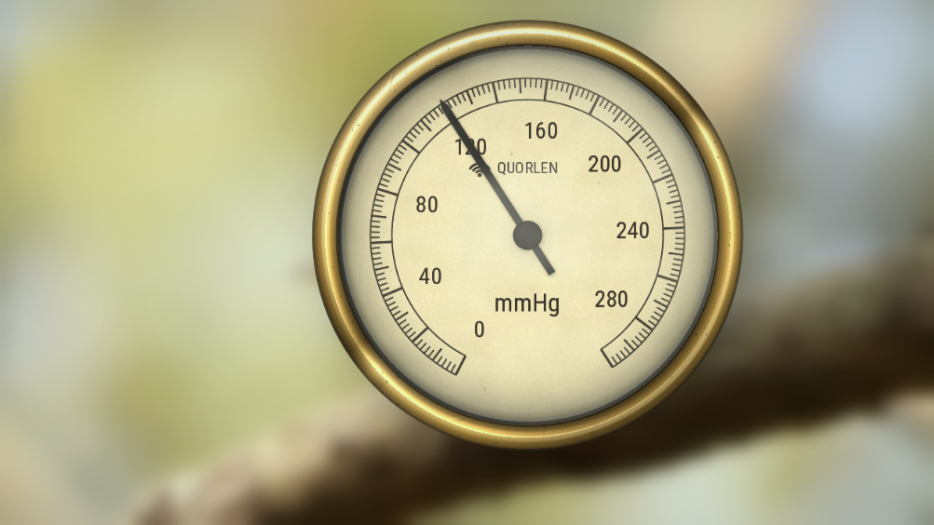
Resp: {"value": 120, "unit": "mmHg"}
